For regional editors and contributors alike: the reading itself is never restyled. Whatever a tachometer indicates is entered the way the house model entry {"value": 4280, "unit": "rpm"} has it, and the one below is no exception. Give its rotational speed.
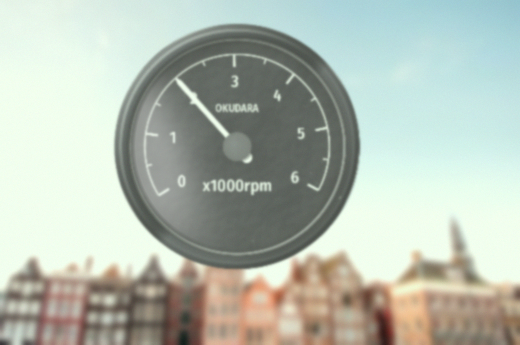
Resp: {"value": 2000, "unit": "rpm"}
